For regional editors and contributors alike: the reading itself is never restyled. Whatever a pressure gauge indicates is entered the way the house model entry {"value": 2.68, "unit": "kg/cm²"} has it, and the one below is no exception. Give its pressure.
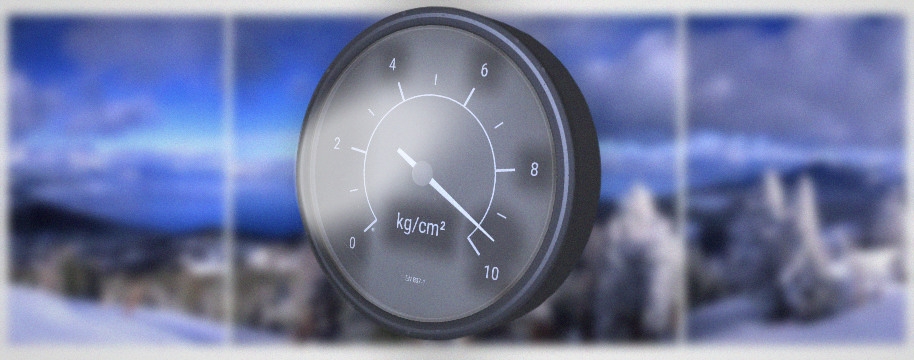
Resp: {"value": 9.5, "unit": "kg/cm²"}
